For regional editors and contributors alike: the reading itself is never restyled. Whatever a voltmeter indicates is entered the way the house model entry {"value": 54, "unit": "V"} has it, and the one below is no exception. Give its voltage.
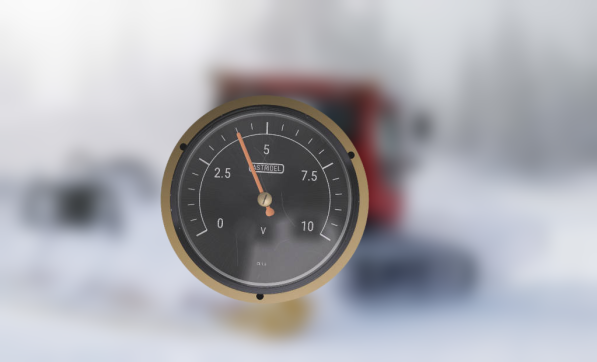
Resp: {"value": 4, "unit": "V"}
